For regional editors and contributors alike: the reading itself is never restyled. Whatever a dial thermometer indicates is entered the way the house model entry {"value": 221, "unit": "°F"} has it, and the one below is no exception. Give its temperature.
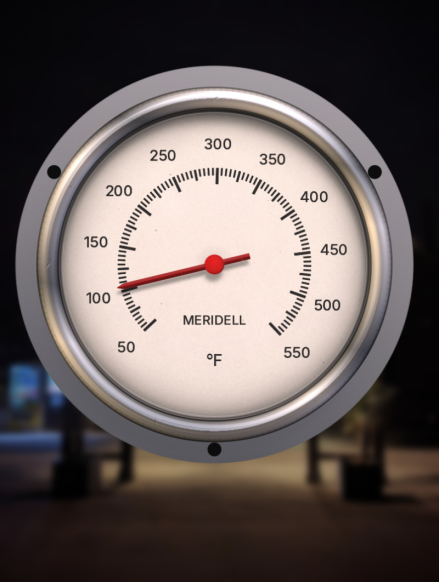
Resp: {"value": 105, "unit": "°F"}
